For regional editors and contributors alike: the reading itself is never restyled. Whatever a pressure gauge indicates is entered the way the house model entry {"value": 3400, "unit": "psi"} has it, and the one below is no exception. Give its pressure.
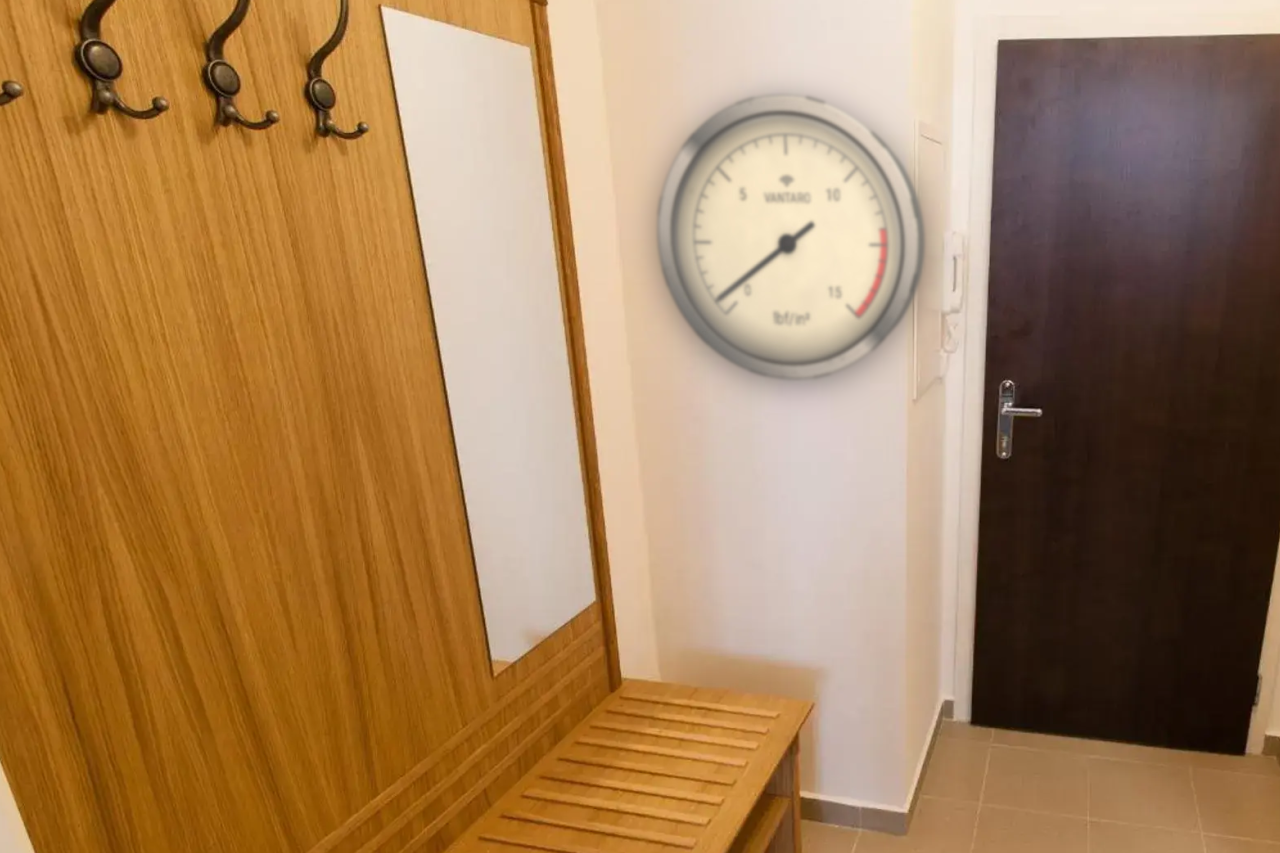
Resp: {"value": 0.5, "unit": "psi"}
